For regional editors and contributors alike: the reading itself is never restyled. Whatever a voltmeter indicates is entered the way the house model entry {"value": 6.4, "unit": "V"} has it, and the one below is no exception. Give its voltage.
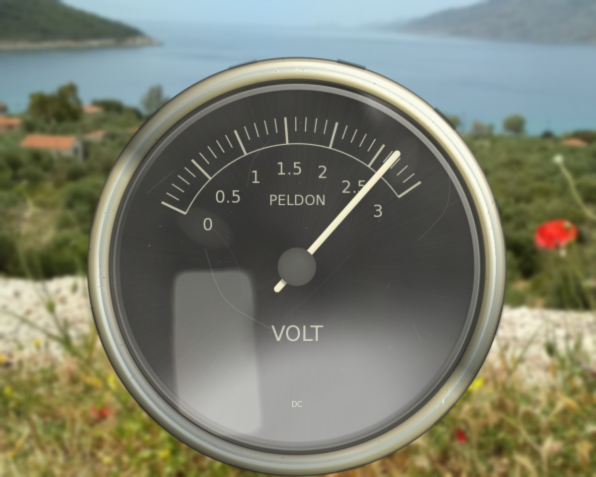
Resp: {"value": 2.65, "unit": "V"}
